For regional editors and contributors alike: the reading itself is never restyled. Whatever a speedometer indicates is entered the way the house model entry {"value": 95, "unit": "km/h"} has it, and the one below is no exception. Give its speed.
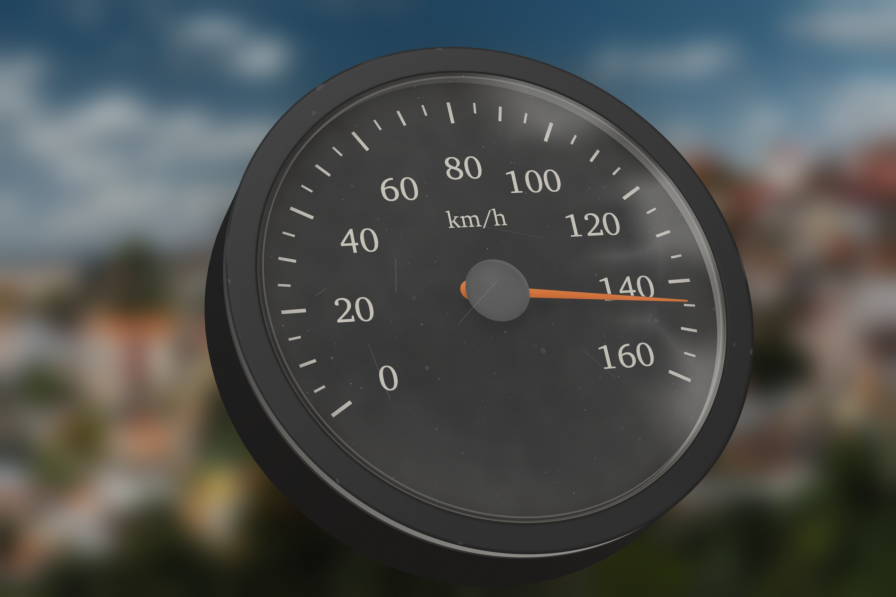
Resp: {"value": 145, "unit": "km/h"}
